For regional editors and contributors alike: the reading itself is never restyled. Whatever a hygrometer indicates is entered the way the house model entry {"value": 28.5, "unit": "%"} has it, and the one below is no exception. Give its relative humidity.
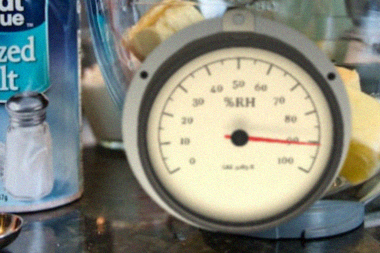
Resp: {"value": 90, "unit": "%"}
